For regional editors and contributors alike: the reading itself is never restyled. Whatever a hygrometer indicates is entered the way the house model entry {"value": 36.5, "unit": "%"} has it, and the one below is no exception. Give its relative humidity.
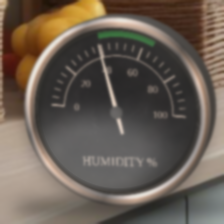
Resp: {"value": 40, "unit": "%"}
